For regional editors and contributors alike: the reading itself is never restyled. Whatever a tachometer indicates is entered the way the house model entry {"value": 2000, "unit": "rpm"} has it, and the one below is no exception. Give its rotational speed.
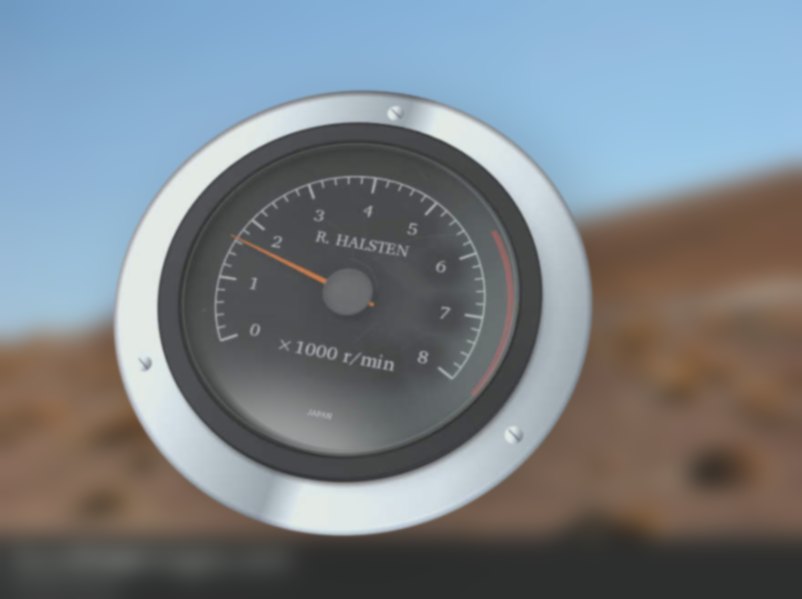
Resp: {"value": 1600, "unit": "rpm"}
